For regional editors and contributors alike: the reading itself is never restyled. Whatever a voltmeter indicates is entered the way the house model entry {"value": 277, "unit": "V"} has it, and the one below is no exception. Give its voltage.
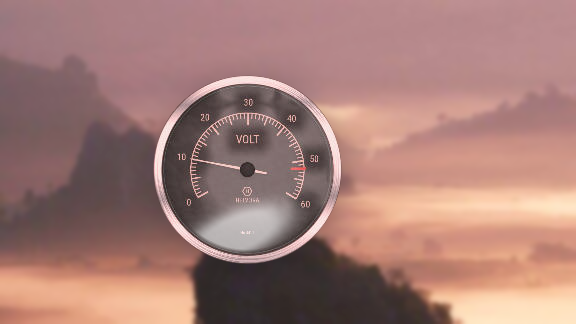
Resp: {"value": 10, "unit": "V"}
